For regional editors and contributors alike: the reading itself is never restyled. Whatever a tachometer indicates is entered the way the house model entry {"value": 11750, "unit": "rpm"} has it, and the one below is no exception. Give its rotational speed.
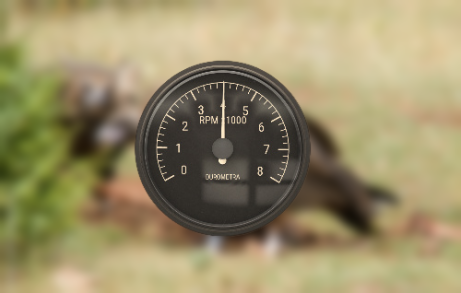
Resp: {"value": 4000, "unit": "rpm"}
